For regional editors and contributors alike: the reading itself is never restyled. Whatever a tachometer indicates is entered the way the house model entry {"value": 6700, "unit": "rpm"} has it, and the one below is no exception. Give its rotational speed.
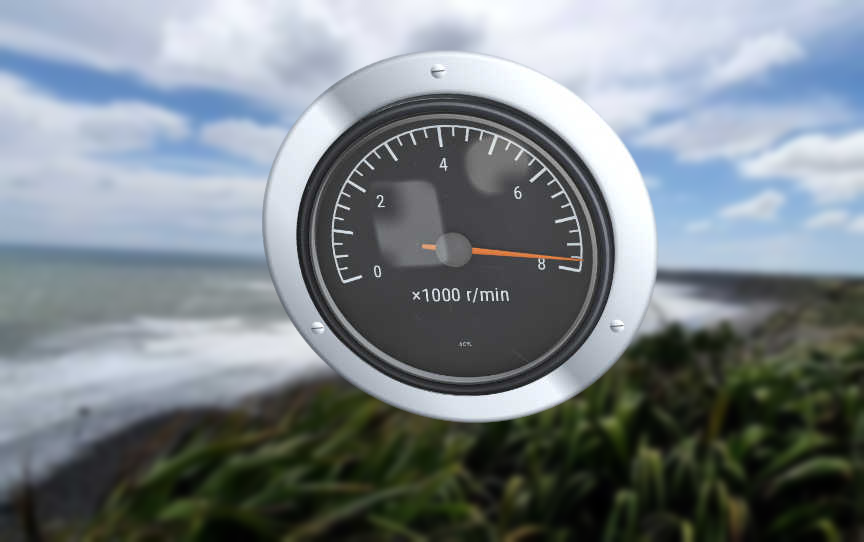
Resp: {"value": 7750, "unit": "rpm"}
